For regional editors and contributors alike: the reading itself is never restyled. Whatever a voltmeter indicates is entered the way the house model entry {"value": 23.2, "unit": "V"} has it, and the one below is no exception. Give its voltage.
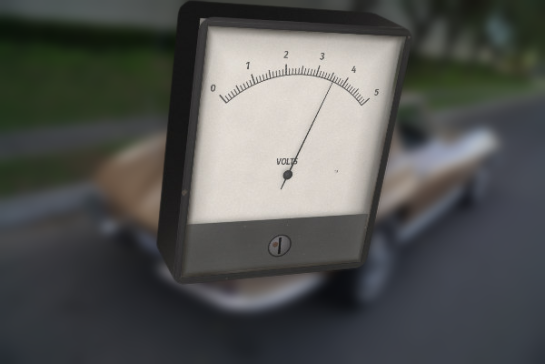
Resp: {"value": 3.5, "unit": "V"}
